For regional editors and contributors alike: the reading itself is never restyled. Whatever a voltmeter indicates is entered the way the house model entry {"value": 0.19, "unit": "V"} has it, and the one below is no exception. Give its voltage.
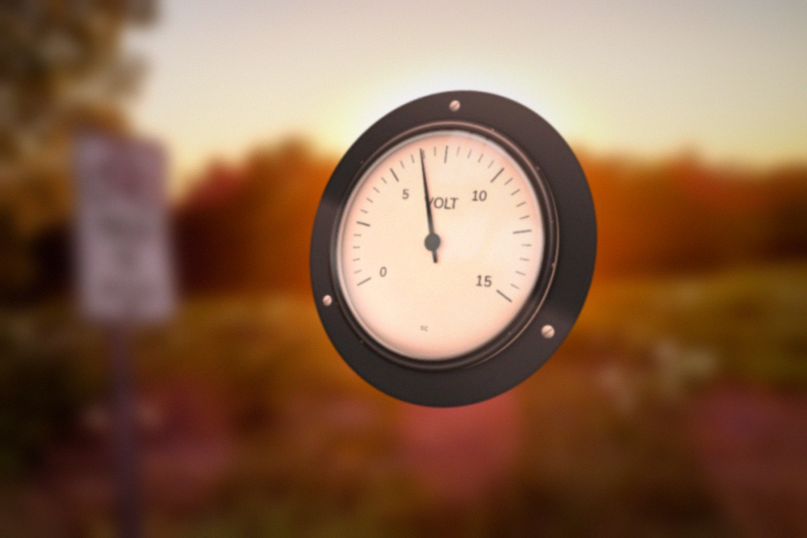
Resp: {"value": 6.5, "unit": "V"}
